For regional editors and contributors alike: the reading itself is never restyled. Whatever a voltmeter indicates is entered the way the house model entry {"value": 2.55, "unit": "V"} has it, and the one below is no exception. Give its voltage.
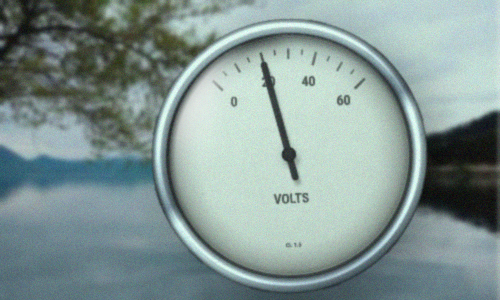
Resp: {"value": 20, "unit": "V"}
